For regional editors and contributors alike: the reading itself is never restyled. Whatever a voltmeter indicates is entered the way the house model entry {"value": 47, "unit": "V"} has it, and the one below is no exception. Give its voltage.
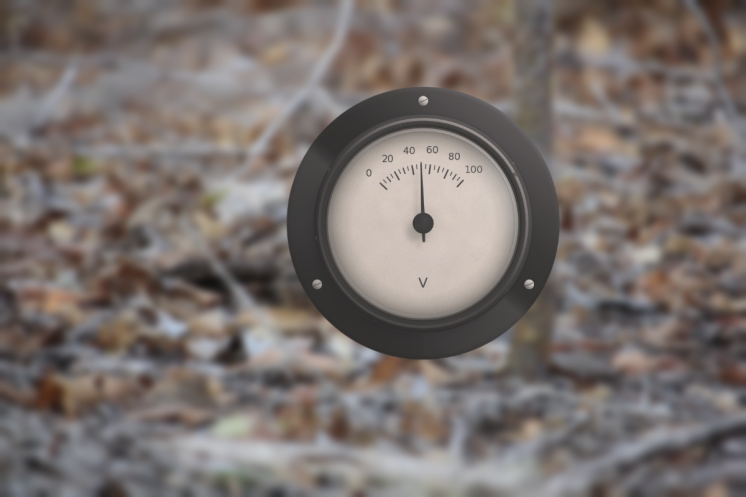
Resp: {"value": 50, "unit": "V"}
